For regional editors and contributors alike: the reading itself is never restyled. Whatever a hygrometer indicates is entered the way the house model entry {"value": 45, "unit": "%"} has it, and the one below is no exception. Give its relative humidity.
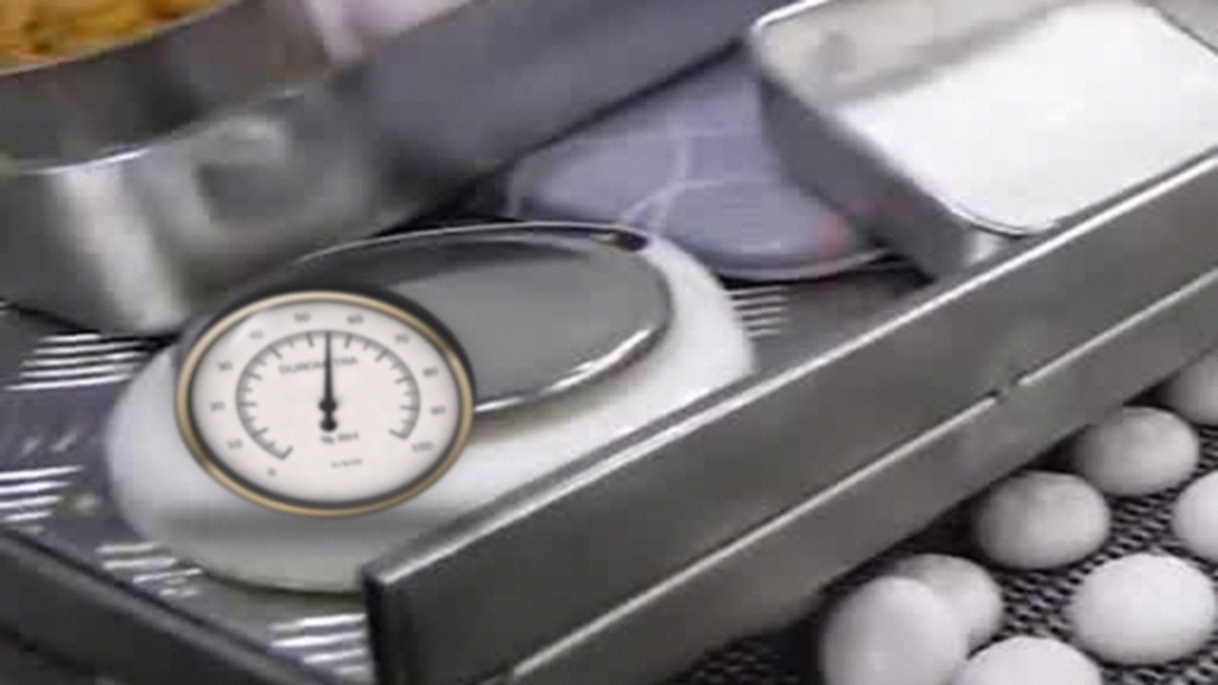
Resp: {"value": 55, "unit": "%"}
